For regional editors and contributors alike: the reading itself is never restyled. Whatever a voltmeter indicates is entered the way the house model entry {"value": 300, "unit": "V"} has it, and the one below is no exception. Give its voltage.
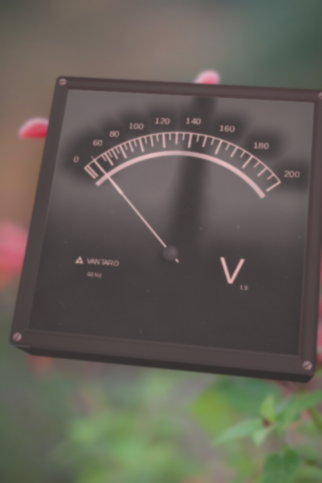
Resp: {"value": 40, "unit": "V"}
